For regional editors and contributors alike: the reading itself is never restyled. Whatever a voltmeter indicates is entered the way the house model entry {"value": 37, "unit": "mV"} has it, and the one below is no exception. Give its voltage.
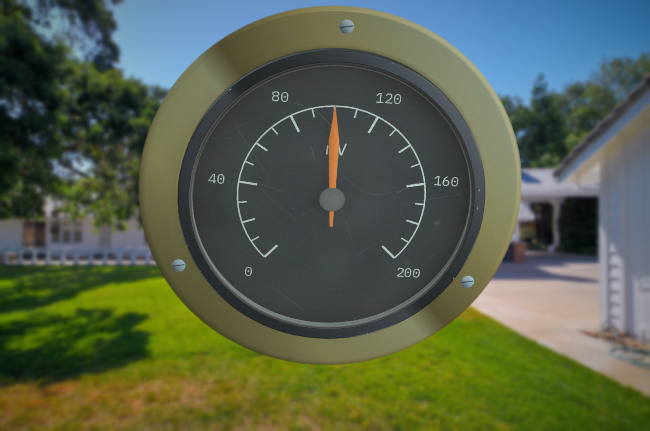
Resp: {"value": 100, "unit": "mV"}
